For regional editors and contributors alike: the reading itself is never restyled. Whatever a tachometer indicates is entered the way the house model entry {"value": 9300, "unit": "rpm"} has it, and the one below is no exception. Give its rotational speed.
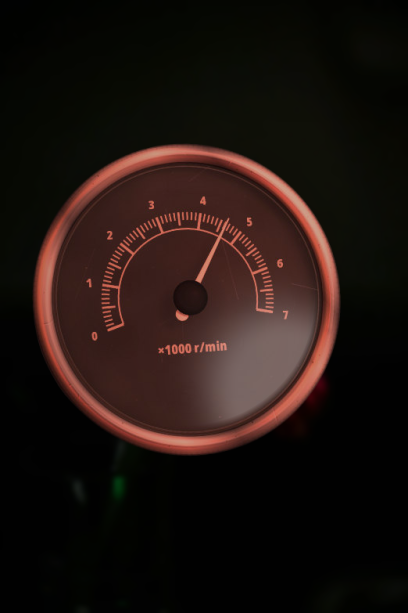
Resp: {"value": 4600, "unit": "rpm"}
